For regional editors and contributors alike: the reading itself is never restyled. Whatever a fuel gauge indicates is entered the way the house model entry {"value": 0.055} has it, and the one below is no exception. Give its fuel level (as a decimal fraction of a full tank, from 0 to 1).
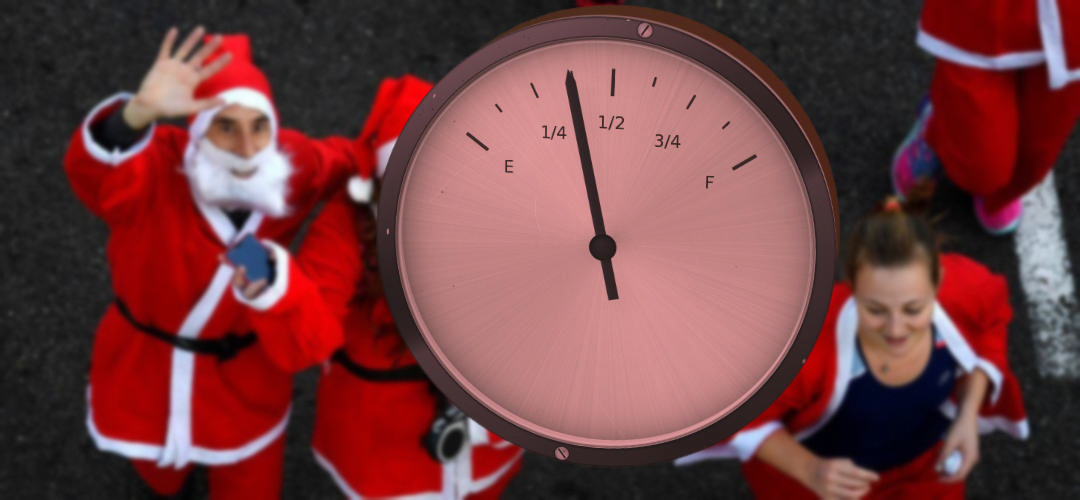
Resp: {"value": 0.375}
